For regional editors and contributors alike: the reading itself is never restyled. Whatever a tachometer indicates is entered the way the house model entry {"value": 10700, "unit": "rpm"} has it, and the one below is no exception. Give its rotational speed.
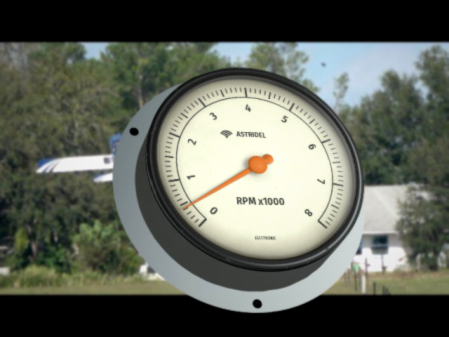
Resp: {"value": 400, "unit": "rpm"}
